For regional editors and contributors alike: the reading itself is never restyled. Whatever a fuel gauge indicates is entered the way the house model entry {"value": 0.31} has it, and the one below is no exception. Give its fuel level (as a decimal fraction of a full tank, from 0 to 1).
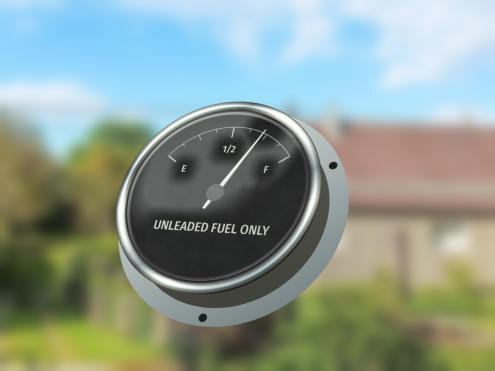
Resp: {"value": 0.75}
